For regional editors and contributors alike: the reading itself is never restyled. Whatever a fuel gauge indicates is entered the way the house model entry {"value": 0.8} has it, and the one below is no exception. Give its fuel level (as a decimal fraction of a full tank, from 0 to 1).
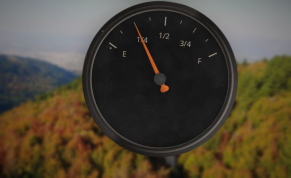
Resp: {"value": 0.25}
